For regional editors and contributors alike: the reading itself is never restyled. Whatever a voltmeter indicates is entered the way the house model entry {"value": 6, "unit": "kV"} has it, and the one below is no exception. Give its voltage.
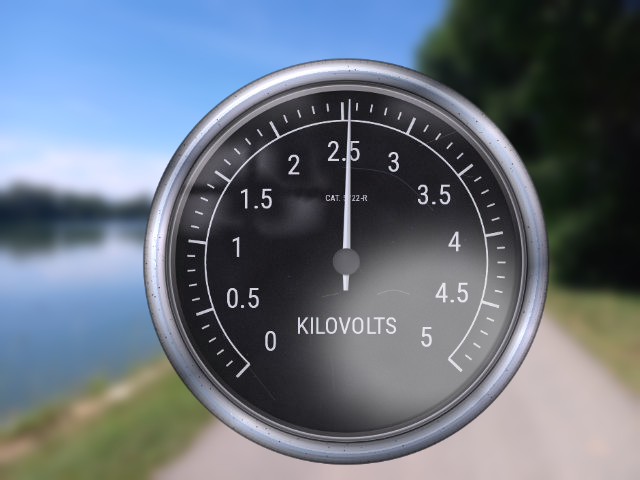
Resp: {"value": 2.55, "unit": "kV"}
